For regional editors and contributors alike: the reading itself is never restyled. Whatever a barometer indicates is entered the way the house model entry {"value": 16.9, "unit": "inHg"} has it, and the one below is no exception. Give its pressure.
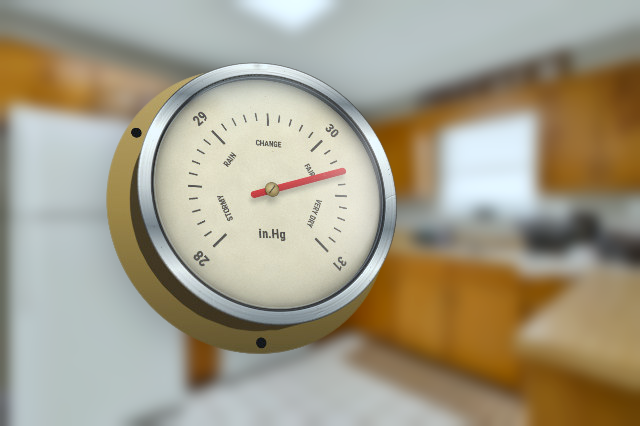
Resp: {"value": 30.3, "unit": "inHg"}
